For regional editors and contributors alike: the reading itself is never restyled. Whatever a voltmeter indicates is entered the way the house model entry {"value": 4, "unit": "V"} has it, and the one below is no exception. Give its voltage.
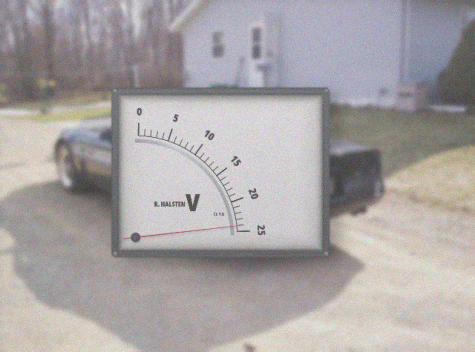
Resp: {"value": 24, "unit": "V"}
